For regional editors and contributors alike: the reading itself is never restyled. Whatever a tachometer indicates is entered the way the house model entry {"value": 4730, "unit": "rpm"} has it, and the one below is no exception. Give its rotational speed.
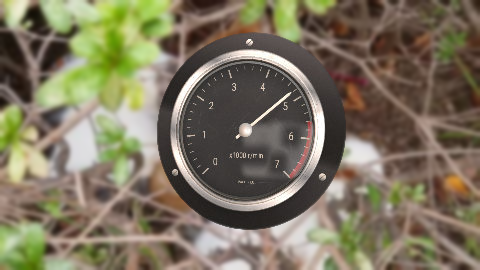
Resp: {"value": 4800, "unit": "rpm"}
